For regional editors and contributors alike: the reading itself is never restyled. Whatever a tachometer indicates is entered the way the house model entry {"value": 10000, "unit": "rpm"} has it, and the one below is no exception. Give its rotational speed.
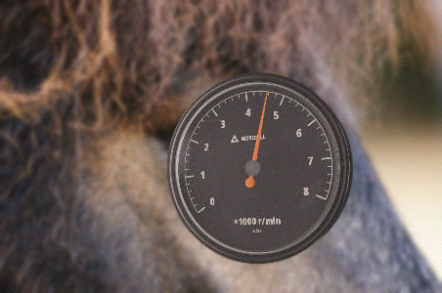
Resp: {"value": 4600, "unit": "rpm"}
